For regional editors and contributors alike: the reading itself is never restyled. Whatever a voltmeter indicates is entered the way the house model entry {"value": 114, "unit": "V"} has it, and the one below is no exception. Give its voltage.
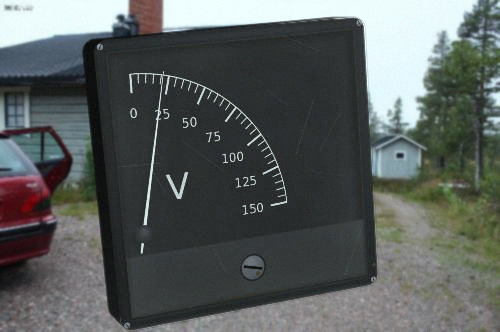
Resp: {"value": 20, "unit": "V"}
